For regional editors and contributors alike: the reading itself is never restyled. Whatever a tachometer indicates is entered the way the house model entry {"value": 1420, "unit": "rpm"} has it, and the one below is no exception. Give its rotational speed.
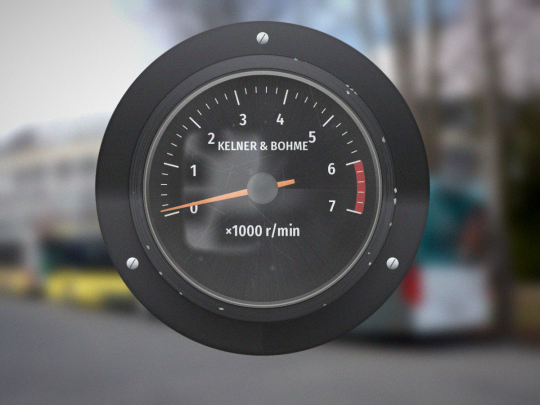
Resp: {"value": 100, "unit": "rpm"}
